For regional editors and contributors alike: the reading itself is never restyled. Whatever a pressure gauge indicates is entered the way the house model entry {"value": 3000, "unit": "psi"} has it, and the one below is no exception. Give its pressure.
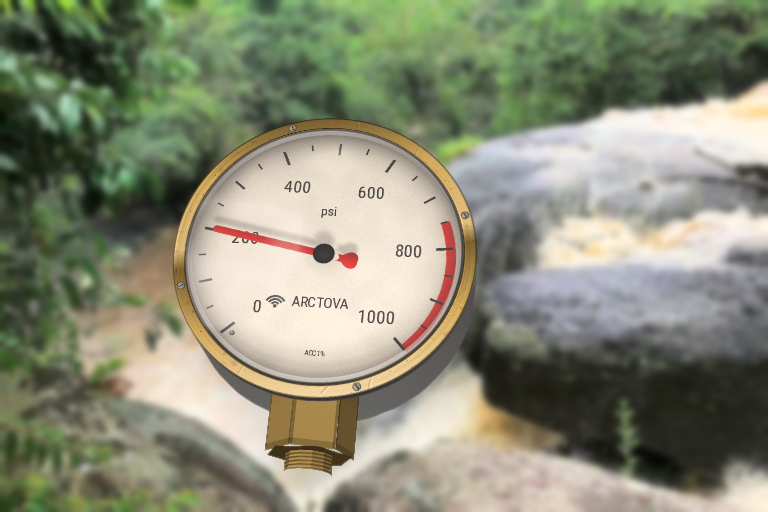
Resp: {"value": 200, "unit": "psi"}
